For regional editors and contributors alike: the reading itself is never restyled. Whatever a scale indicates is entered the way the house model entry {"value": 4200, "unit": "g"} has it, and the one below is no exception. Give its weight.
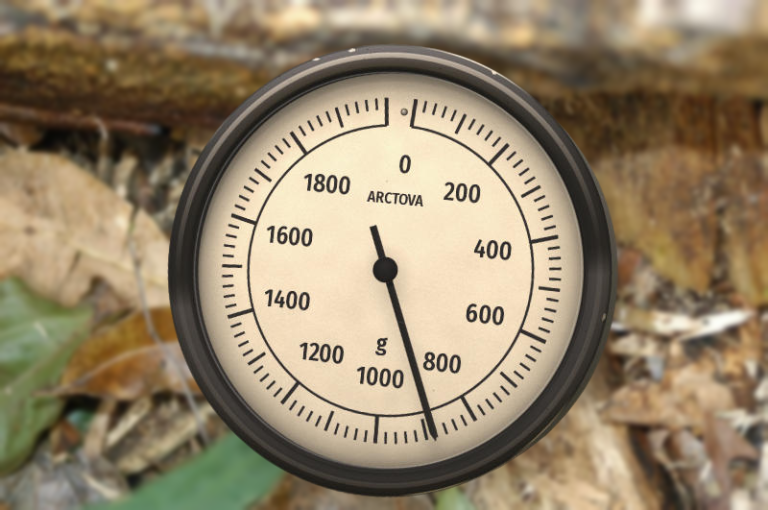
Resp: {"value": 880, "unit": "g"}
